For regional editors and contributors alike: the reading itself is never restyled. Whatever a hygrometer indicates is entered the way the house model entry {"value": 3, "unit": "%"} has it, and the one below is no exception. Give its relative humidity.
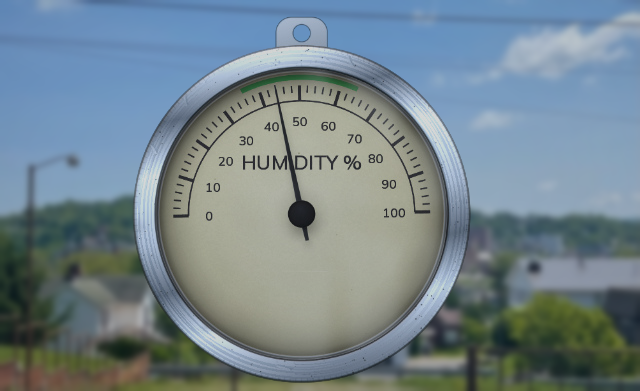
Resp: {"value": 44, "unit": "%"}
